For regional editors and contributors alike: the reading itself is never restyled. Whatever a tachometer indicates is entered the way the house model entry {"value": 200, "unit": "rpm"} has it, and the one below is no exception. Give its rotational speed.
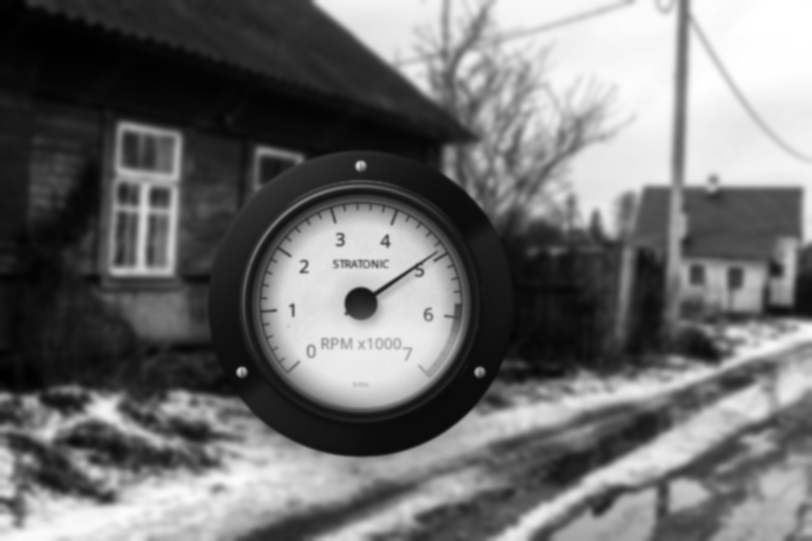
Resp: {"value": 4900, "unit": "rpm"}
